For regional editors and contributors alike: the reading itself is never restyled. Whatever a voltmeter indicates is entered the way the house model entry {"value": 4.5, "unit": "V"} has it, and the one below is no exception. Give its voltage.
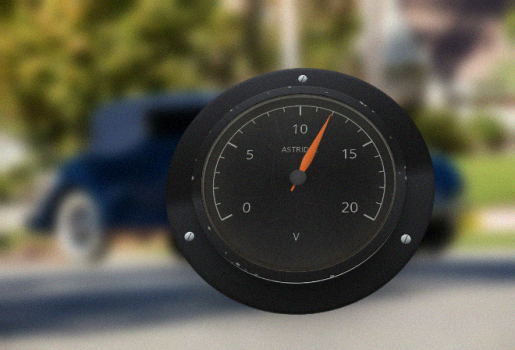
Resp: {"value": 12, "unit": "V"}
